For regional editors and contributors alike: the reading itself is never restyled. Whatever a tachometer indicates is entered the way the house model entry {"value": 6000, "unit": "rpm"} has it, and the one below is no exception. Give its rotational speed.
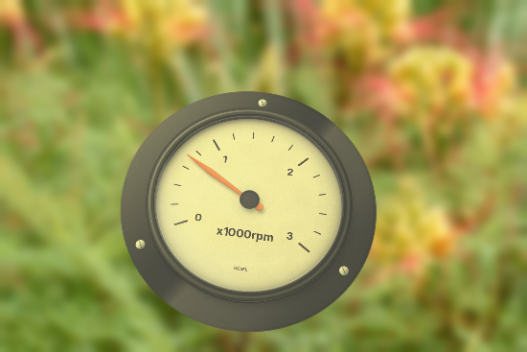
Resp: {"value": 700, "unit": "rpm"}
